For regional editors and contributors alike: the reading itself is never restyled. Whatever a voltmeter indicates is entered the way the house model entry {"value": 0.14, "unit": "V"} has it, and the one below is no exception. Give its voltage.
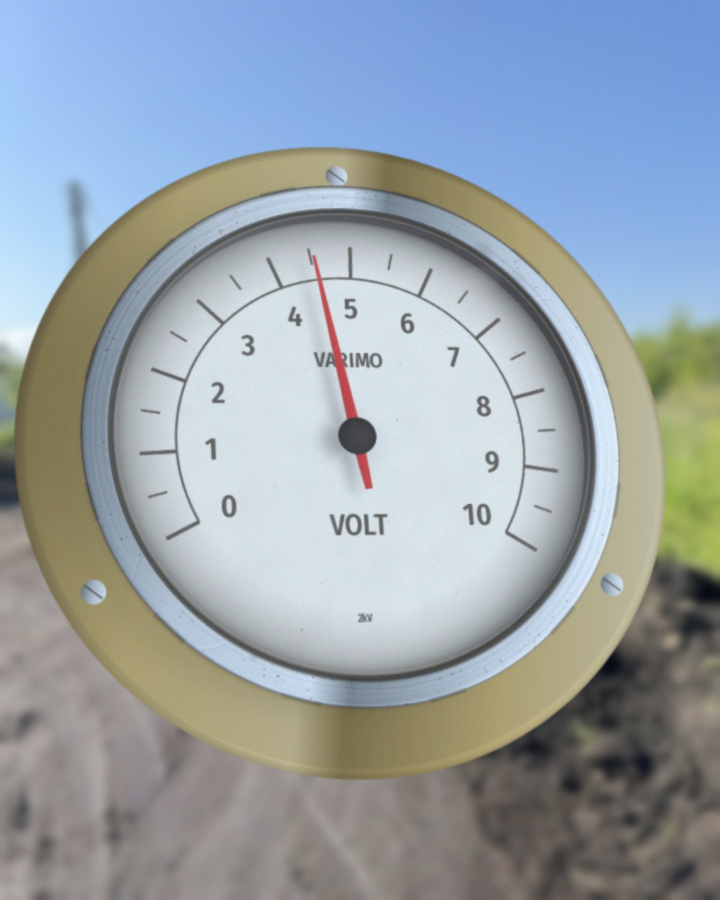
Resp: {"value": 4.5, "unit": "V"}
